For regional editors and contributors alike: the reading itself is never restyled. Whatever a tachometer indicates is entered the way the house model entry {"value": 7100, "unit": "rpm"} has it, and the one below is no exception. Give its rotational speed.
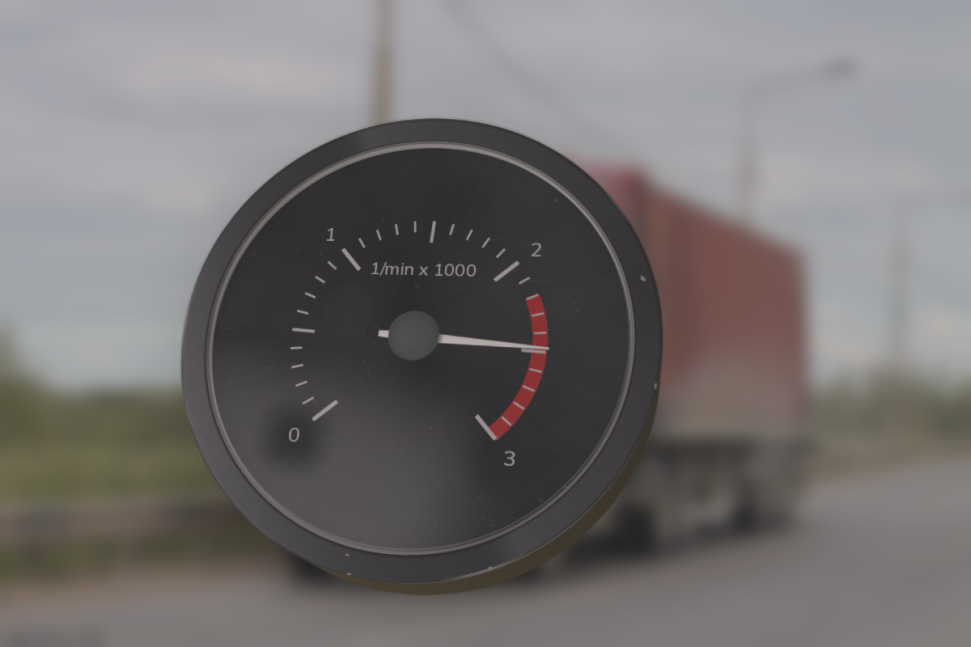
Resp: {"value": 2500, "unit": "rpm"}
